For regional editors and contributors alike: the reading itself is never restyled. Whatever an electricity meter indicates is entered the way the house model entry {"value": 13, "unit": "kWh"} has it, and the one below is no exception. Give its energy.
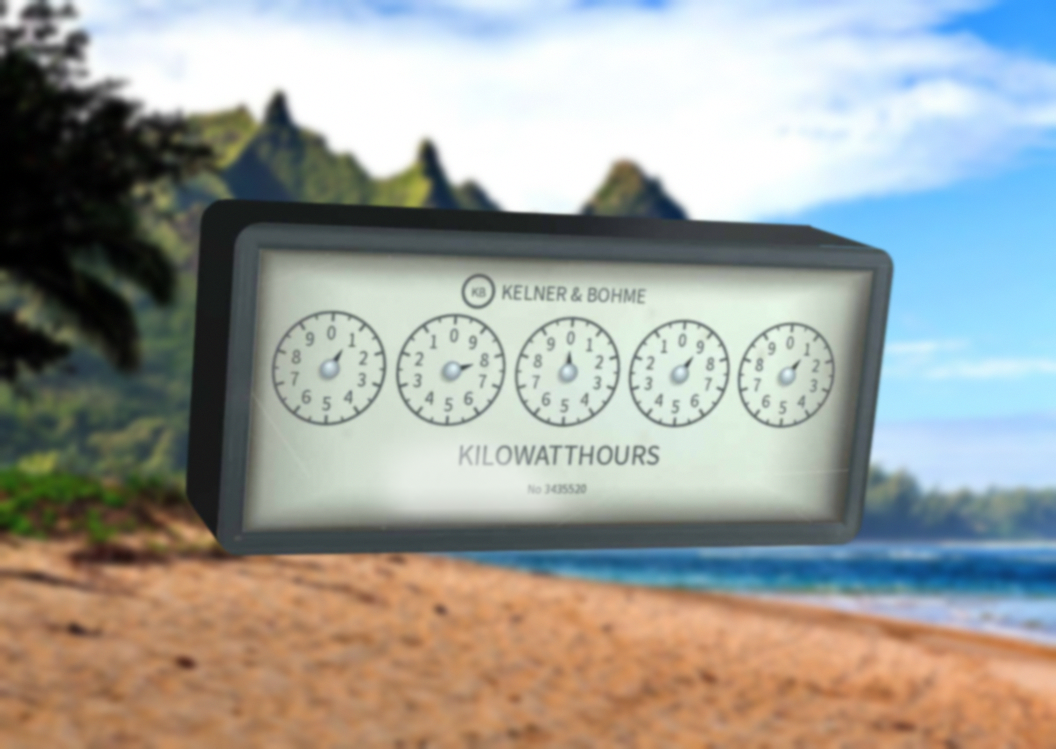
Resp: {"value": 7991, "unit": "kWh"}
